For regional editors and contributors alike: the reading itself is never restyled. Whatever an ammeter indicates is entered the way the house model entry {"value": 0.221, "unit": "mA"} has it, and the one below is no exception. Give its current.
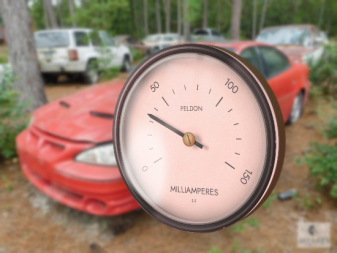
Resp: {"value": 35, "unit": "mA"}
